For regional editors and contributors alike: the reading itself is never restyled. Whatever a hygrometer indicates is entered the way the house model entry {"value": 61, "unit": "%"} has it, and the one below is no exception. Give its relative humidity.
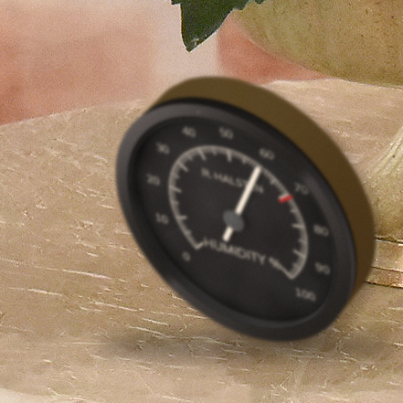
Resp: {"value": 60, "unit": "%"}
